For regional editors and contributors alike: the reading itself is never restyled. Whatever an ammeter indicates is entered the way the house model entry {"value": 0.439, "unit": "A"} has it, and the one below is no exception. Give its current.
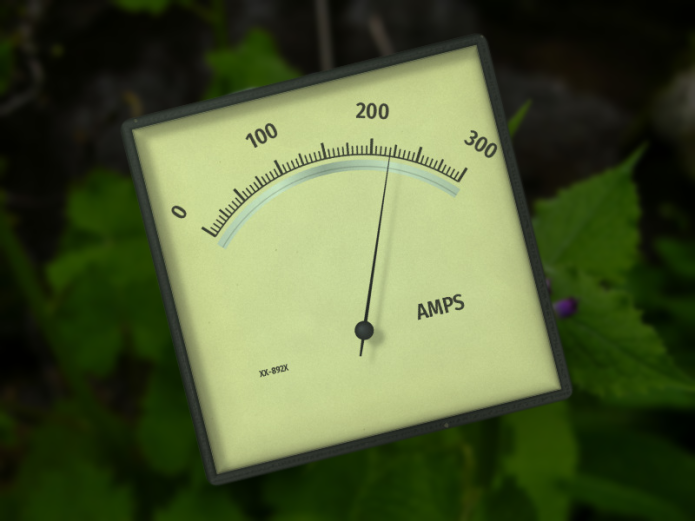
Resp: {"value": 220, "unit": "A"}
